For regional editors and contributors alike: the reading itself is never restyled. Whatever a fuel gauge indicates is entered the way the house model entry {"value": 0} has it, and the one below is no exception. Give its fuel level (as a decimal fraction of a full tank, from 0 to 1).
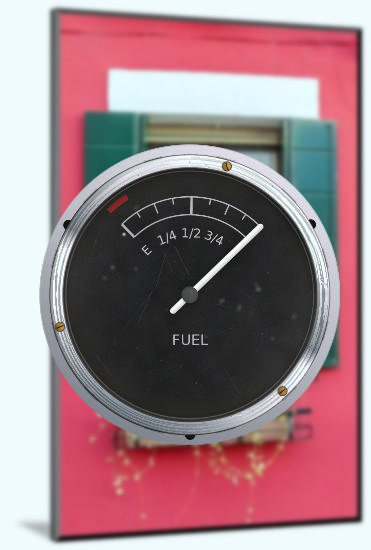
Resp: {"value": 1}
